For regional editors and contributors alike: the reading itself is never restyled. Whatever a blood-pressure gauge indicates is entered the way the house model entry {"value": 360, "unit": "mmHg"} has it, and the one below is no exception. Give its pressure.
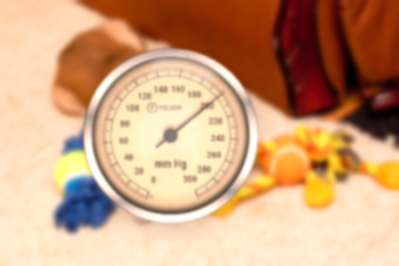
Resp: {"value": 200, "unit": "mmHg"}
